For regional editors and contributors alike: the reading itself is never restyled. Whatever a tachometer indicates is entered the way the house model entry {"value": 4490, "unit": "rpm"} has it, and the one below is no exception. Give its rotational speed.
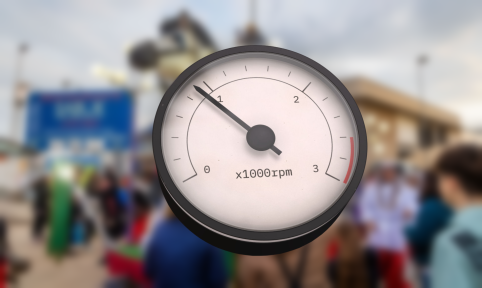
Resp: {"value": 900, "unit": "rpm"}
